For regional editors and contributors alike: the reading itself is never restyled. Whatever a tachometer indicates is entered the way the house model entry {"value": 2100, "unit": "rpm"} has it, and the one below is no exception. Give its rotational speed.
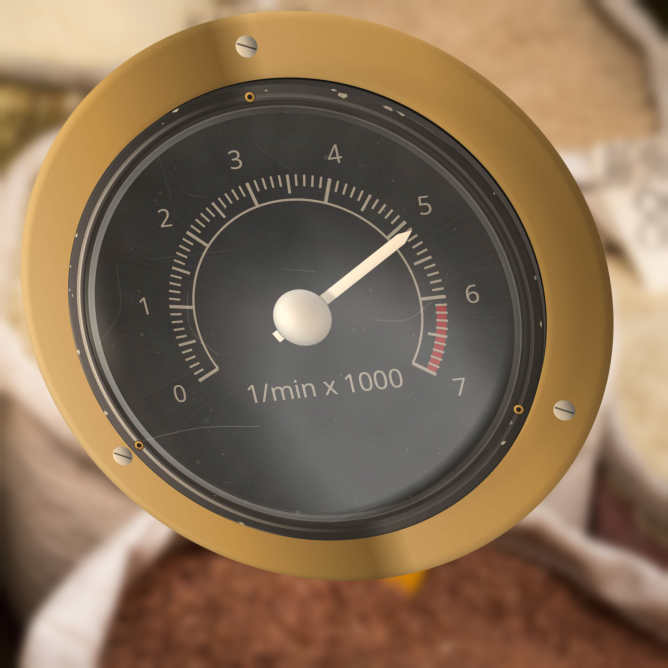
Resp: {"value": 5100, "unit": "rpm"}
